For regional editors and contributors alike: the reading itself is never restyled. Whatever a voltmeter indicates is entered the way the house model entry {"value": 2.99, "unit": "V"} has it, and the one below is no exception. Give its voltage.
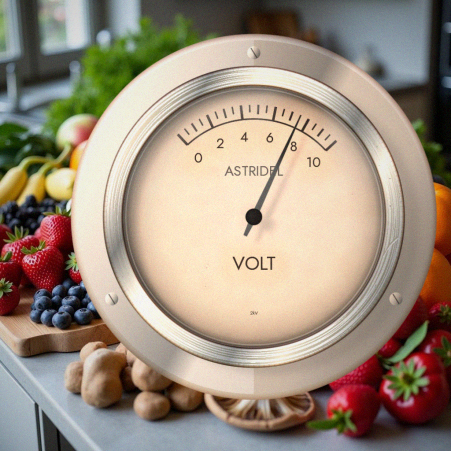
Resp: {"value": 7.5, "unit": "V"}
